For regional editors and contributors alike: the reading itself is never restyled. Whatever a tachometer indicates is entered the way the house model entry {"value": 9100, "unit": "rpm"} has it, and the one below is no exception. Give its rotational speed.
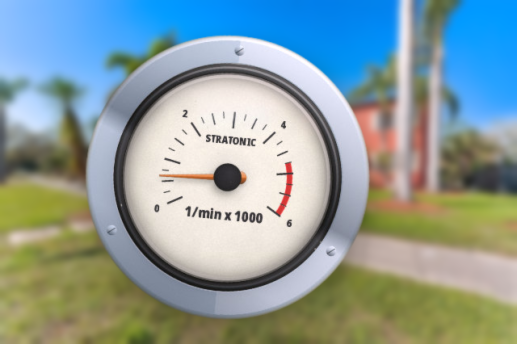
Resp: {"value": 625, "unit": "rpm"}
